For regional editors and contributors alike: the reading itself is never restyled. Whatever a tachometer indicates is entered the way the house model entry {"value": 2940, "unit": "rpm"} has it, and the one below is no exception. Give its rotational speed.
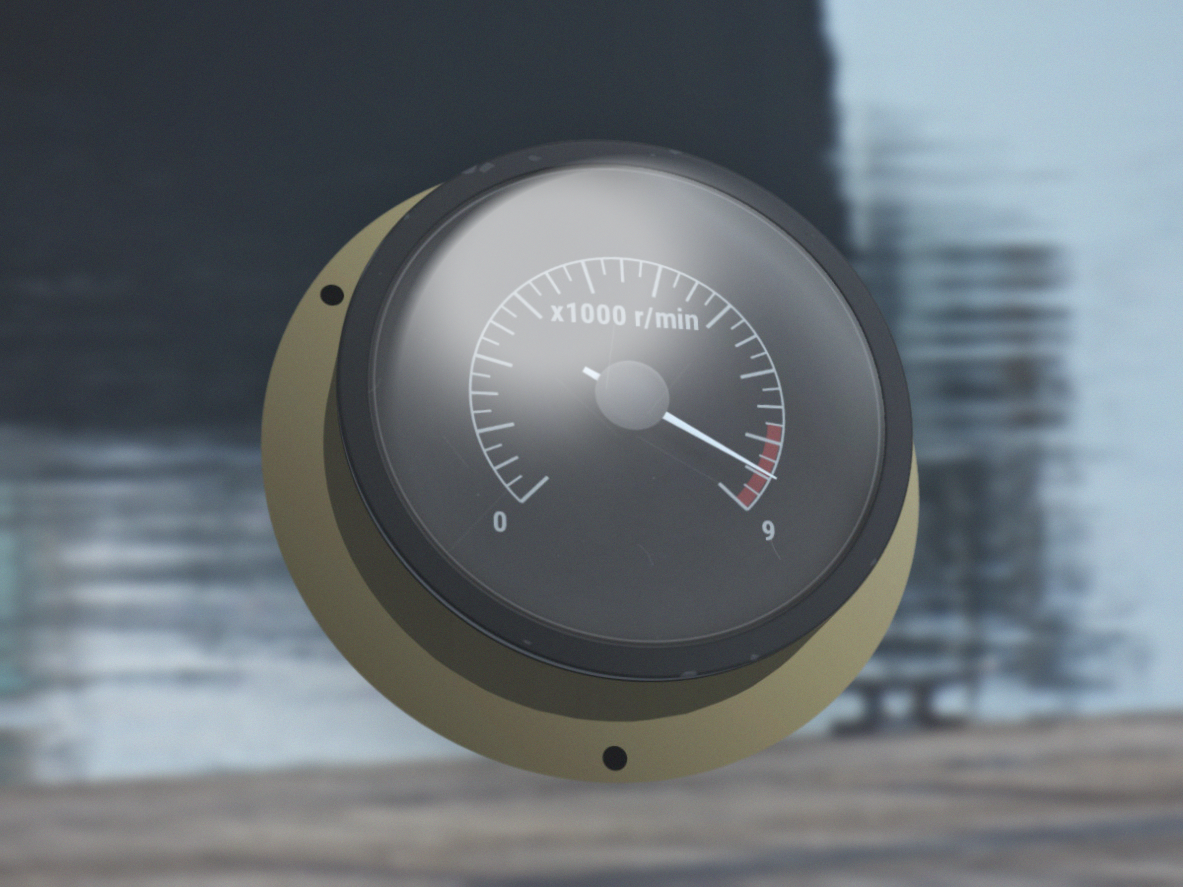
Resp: {"value": 8500, "unit": "rpm"}
